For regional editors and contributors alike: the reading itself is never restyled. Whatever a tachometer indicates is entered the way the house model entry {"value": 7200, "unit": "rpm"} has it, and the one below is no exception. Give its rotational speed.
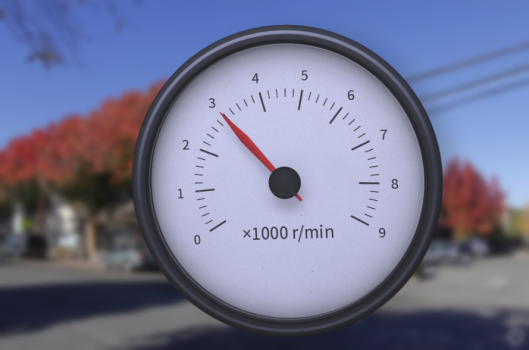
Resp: {"value": 3000, "unit": "rpm"}
